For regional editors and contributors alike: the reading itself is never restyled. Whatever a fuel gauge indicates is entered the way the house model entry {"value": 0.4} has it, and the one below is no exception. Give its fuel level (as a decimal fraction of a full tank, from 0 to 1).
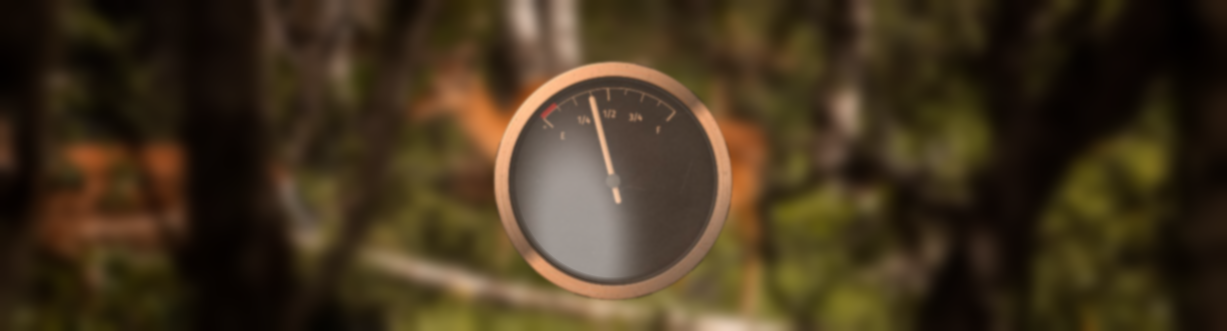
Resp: {"value": 0.375}
